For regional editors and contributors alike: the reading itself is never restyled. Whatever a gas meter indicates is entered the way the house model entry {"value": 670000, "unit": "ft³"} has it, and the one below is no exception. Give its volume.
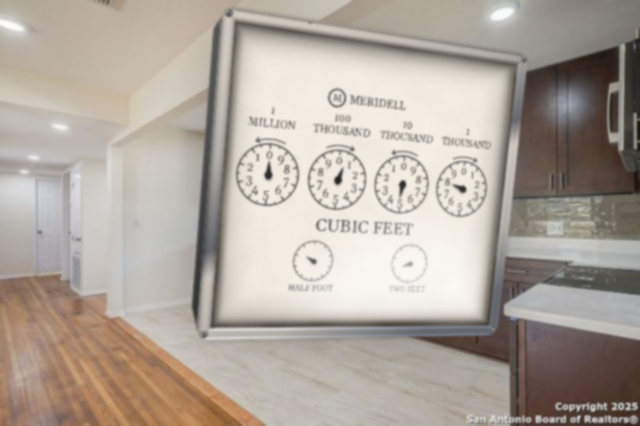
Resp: {"value": 4800, "unit": "ft³"}
